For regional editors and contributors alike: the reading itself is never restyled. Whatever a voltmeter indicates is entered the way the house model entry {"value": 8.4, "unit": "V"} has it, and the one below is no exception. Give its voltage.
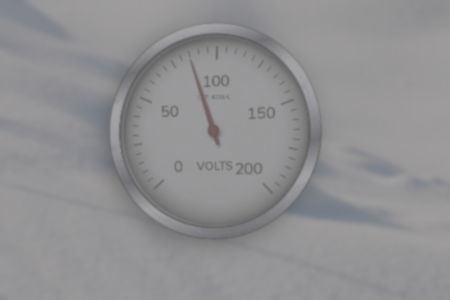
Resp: {"value": 85, "unit": "V"}
